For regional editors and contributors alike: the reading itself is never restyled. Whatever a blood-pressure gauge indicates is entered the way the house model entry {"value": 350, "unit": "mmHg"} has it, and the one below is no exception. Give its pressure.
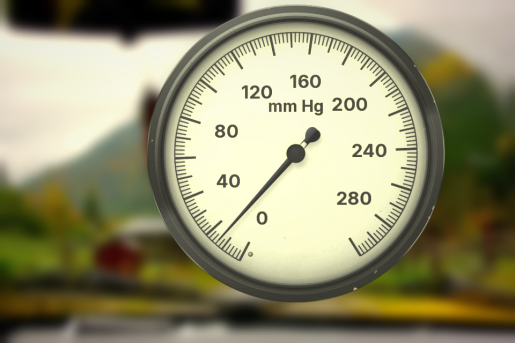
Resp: {"value": 14, "unit": "mmHg"}
